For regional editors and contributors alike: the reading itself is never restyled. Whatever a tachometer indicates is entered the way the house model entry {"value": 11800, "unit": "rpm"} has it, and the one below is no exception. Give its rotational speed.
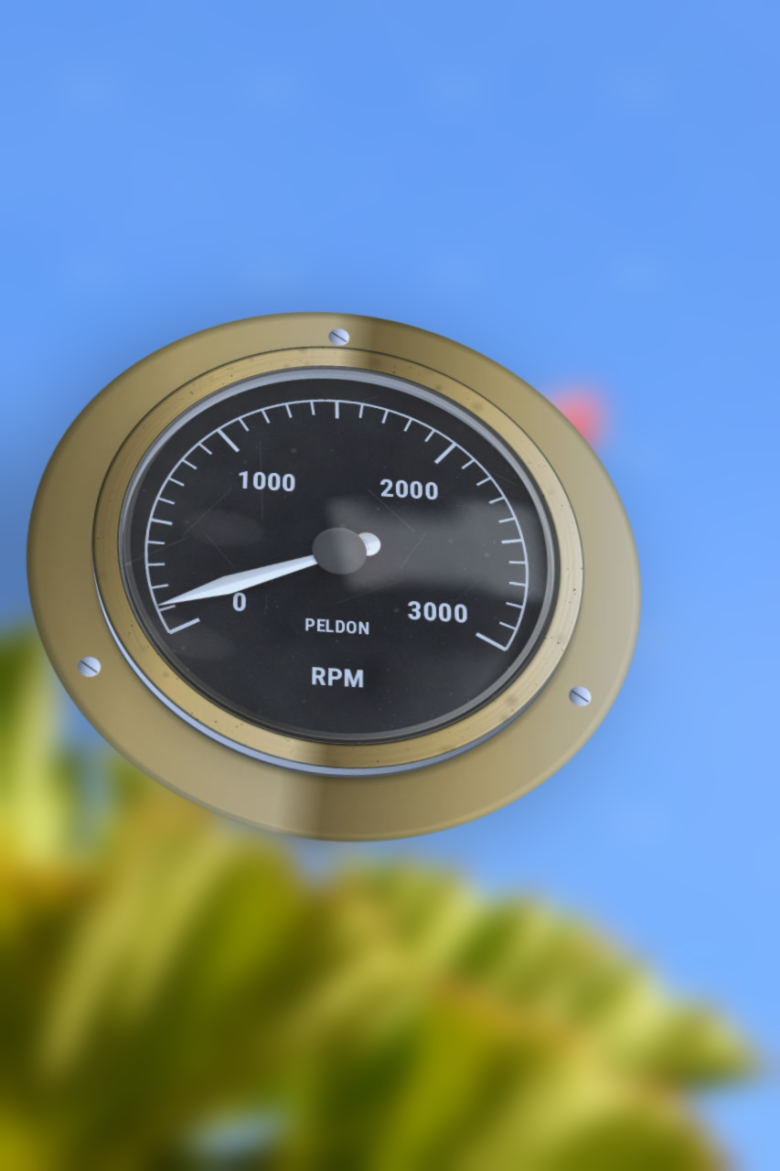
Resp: {"value": 100, "unit": "rpm"}
